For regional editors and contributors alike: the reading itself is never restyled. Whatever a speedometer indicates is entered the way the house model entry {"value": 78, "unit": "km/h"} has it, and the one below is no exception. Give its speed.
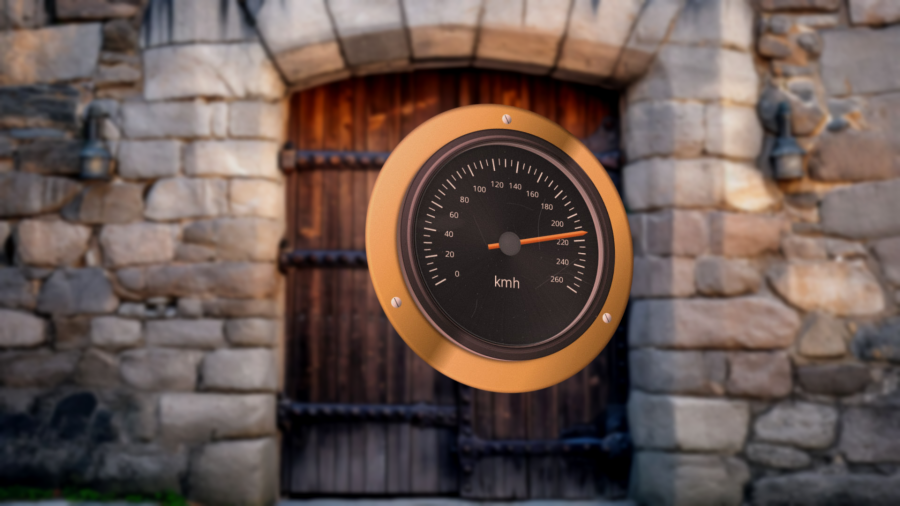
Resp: {"value": 215, "unit": "km/h"}
